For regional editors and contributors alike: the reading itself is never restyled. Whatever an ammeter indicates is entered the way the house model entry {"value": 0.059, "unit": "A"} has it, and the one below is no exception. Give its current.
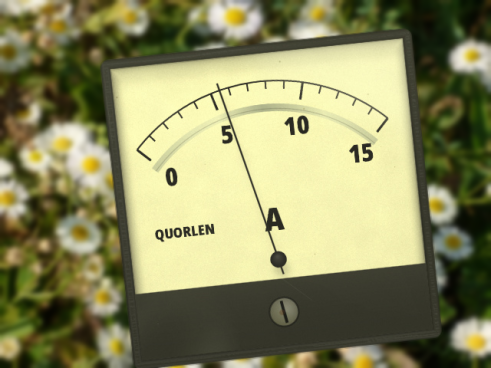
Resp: {"value": 5.5, "unit": "A"}
